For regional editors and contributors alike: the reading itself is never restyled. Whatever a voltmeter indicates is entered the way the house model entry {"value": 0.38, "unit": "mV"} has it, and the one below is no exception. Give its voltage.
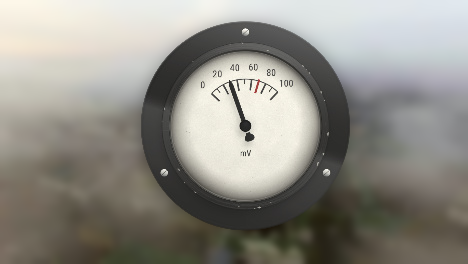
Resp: {"value": 30, "unit": "mV"}
